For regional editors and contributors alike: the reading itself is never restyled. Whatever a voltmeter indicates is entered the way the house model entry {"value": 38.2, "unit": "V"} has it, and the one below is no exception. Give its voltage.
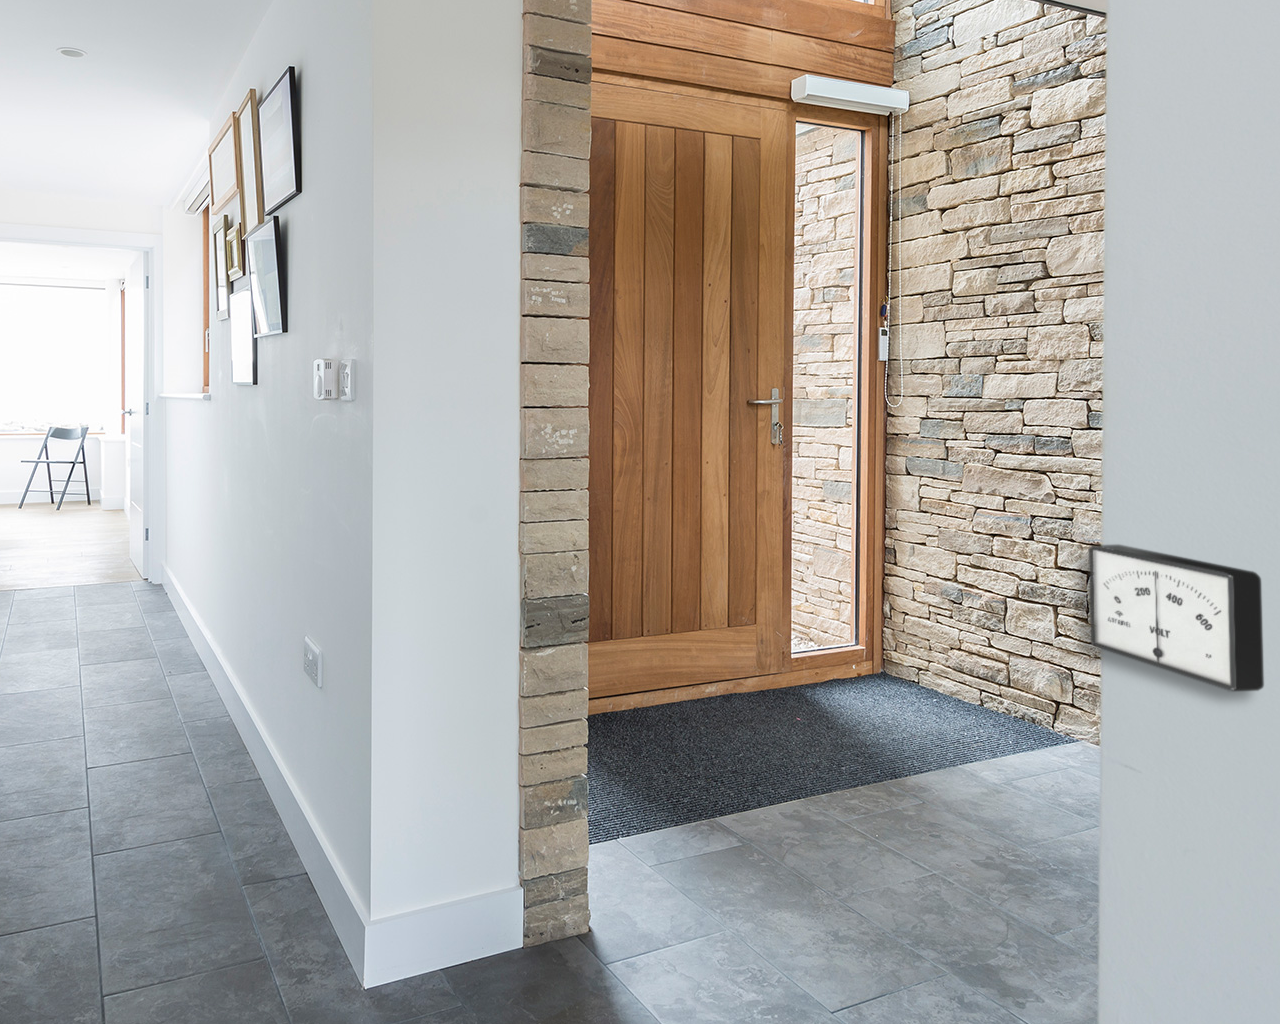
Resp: {"value": 300, "unit": "V"}
